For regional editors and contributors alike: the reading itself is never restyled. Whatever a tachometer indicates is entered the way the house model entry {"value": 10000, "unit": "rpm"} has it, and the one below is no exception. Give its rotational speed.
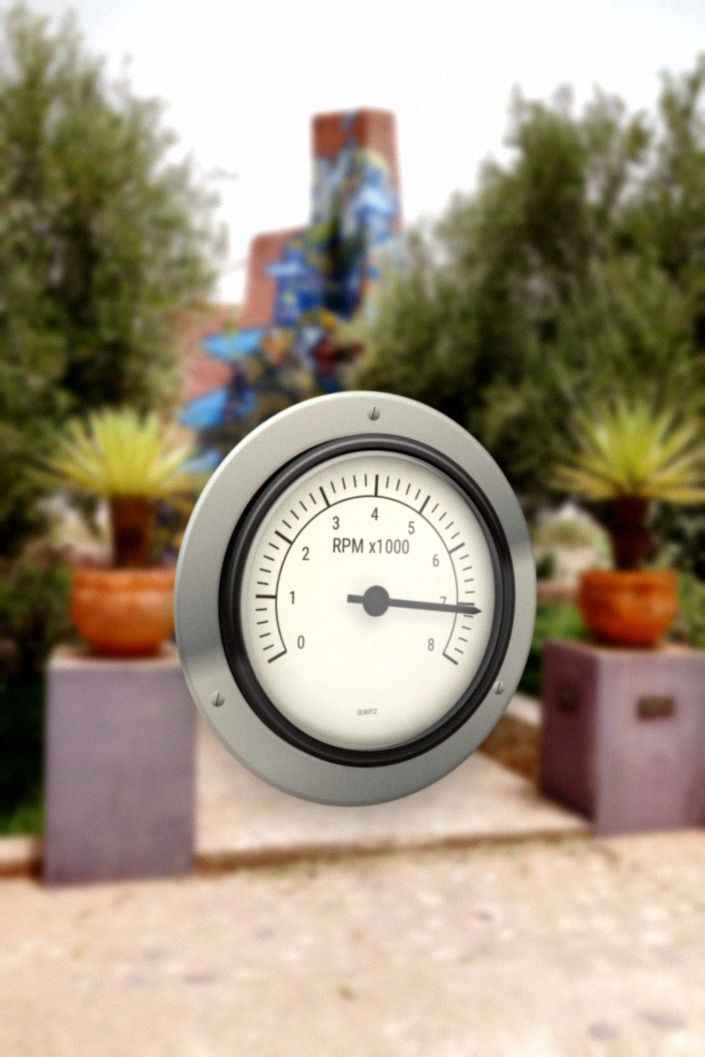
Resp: {"value": 7100, "unit": "rpm"}
